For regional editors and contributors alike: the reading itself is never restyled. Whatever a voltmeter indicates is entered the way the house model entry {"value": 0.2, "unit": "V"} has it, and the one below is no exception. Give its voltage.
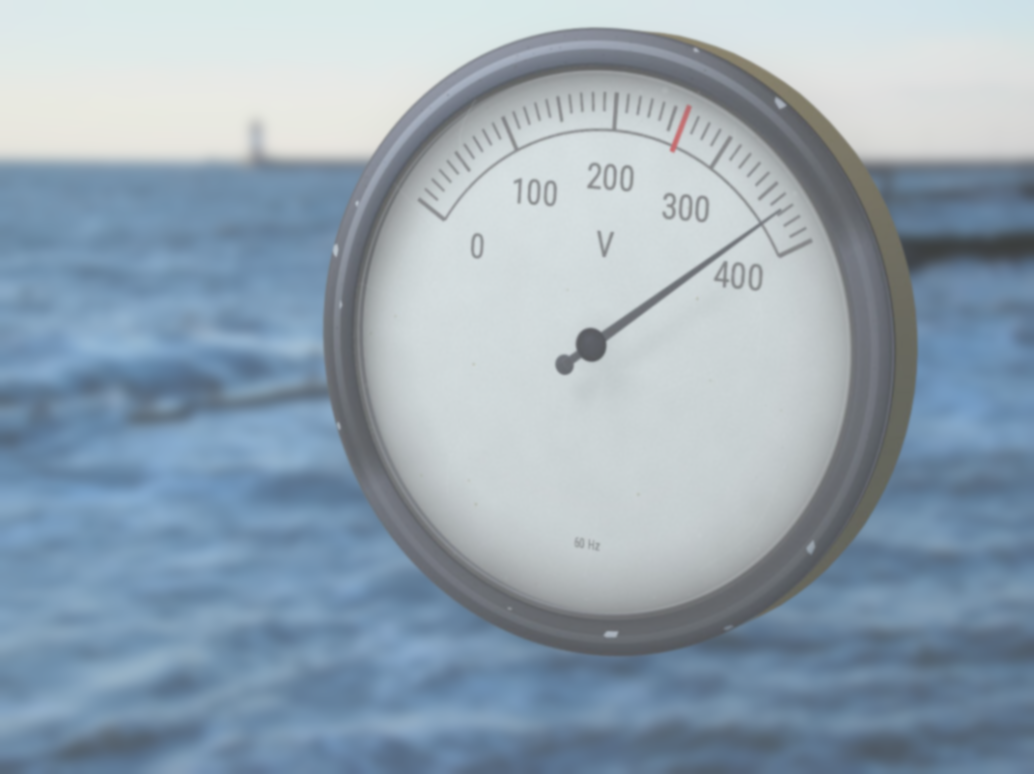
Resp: {"value": 370, "unit": "V"}
